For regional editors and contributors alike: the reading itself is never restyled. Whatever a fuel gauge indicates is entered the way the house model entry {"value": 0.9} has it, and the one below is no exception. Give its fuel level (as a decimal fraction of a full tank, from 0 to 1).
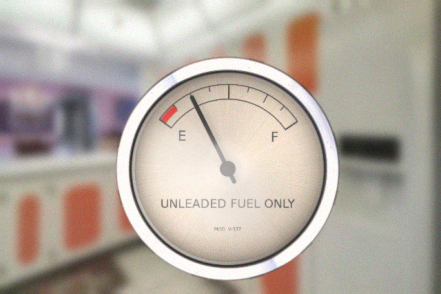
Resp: {"value": 0.25}
